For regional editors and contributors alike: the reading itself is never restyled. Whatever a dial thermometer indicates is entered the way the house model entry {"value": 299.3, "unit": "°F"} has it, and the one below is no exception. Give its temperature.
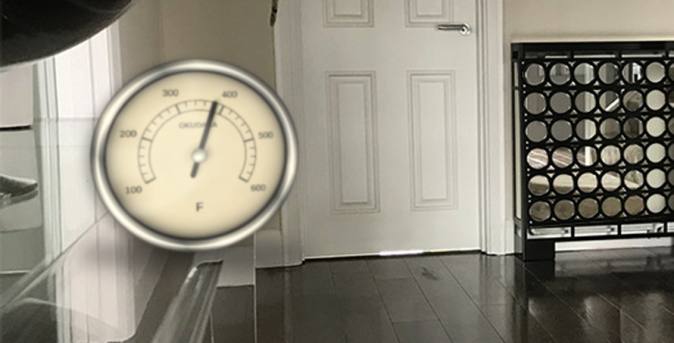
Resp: {"value": 380, "unit": "°F"}
